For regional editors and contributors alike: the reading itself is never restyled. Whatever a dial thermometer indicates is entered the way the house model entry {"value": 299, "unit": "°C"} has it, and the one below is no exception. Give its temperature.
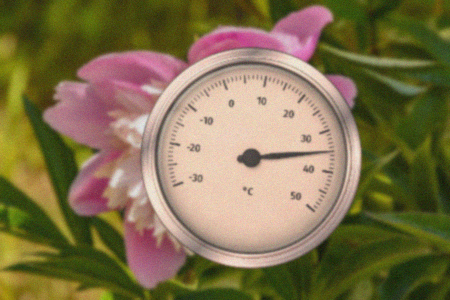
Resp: {"value": 35, "unit": "°C"}
